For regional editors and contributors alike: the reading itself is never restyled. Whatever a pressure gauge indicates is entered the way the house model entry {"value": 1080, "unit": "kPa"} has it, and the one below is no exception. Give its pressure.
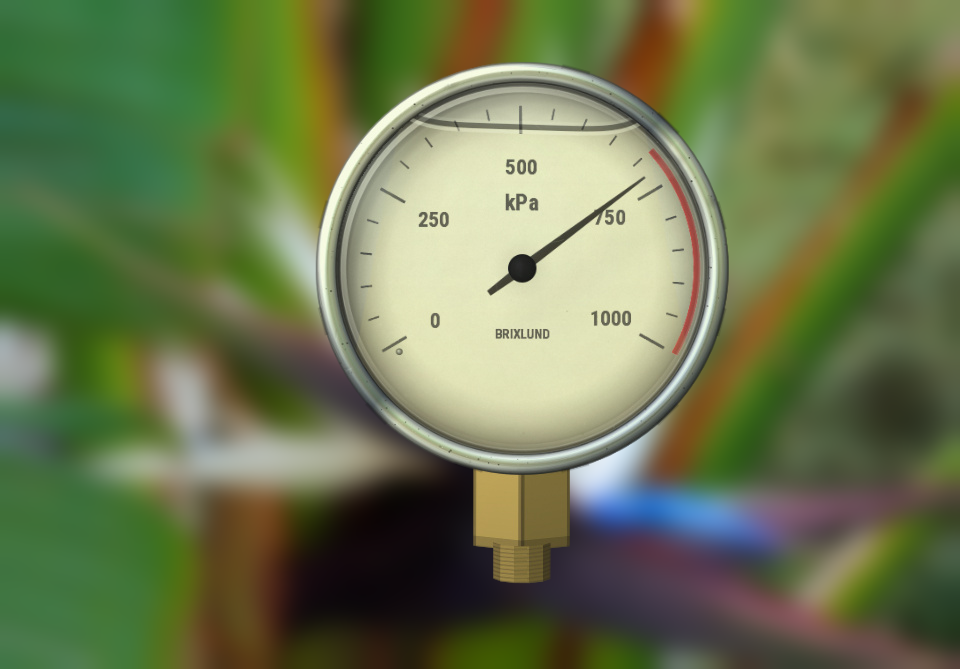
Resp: {"value": 725, "unit": "kPa"}
